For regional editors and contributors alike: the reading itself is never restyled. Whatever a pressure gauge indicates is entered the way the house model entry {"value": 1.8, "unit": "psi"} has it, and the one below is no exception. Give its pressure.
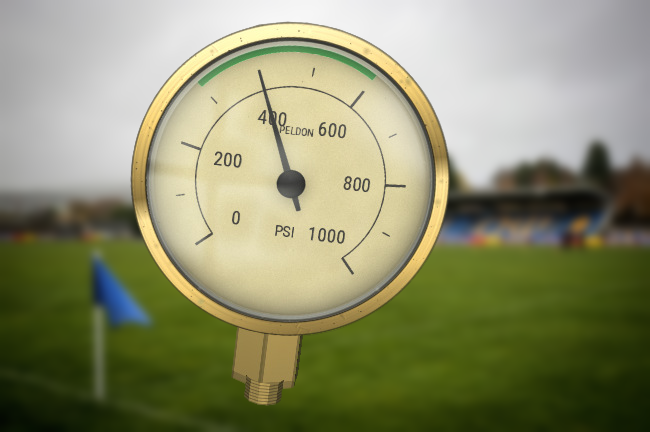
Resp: {"value": 400, "unit": "psi"}
